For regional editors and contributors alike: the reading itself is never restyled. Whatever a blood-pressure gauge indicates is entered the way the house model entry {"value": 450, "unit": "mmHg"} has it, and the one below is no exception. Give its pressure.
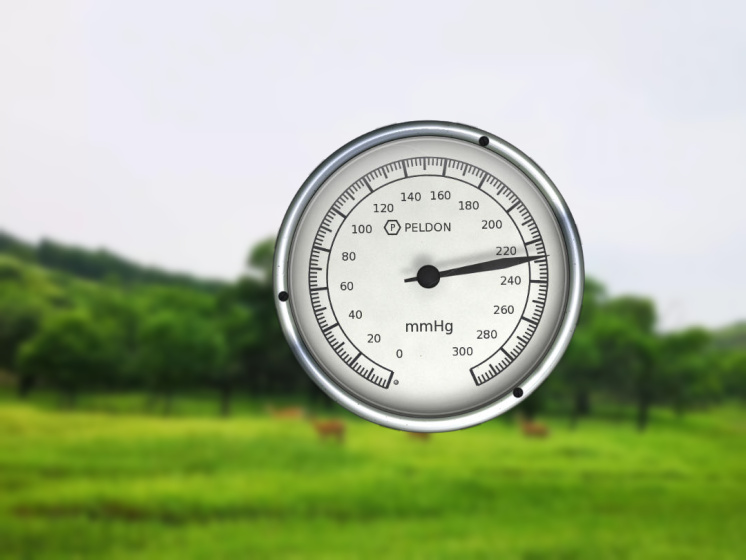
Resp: {"value": 228, "unit": "mmHg"}
